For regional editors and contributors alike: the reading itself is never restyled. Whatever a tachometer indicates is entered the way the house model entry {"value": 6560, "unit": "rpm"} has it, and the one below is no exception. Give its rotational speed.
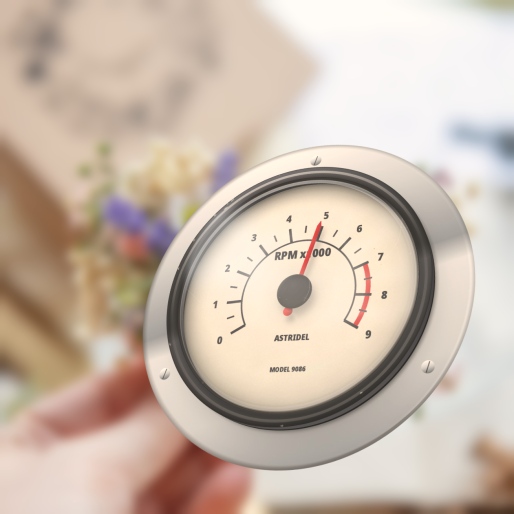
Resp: {"value": 5000, "unit": "rpm"}
